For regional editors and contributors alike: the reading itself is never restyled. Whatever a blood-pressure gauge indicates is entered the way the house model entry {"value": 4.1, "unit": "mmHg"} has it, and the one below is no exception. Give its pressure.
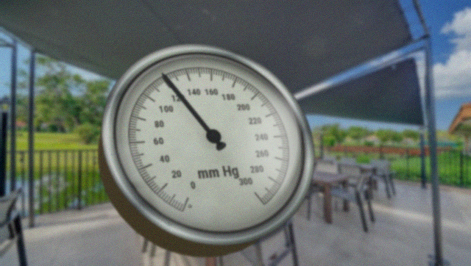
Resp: {"value": 120, "unit": "mmHg"}
